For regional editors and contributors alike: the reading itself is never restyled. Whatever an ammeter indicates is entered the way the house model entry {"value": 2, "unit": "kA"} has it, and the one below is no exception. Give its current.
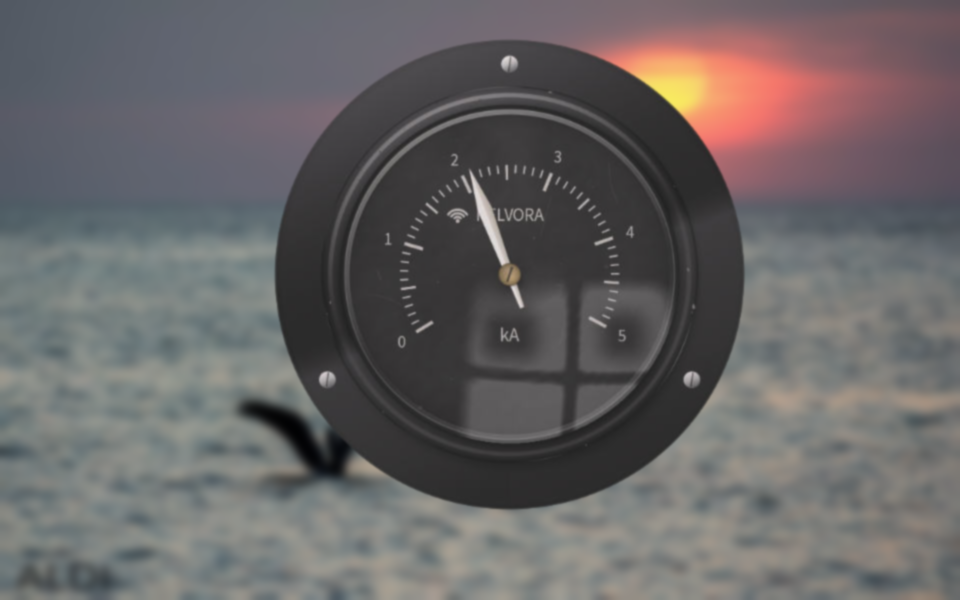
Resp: {"value": 2.1, "unit": "kA"}
